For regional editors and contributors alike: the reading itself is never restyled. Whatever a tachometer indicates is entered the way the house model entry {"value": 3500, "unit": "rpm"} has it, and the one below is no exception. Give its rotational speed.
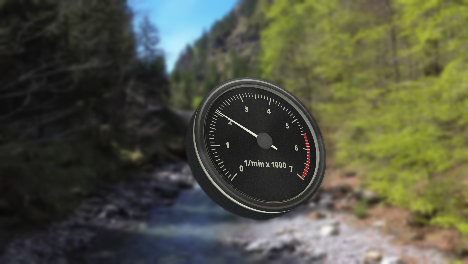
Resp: {"value": 2000, "unit": "rpm"}
